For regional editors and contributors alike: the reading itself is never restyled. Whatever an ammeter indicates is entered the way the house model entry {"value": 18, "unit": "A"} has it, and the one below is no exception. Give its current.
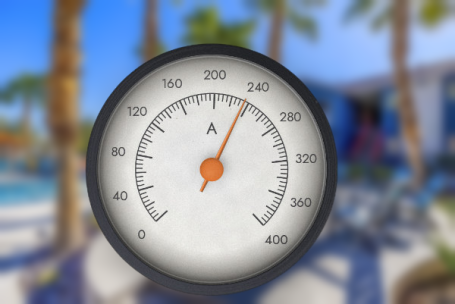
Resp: {"value": 235, "unit": "A"}
